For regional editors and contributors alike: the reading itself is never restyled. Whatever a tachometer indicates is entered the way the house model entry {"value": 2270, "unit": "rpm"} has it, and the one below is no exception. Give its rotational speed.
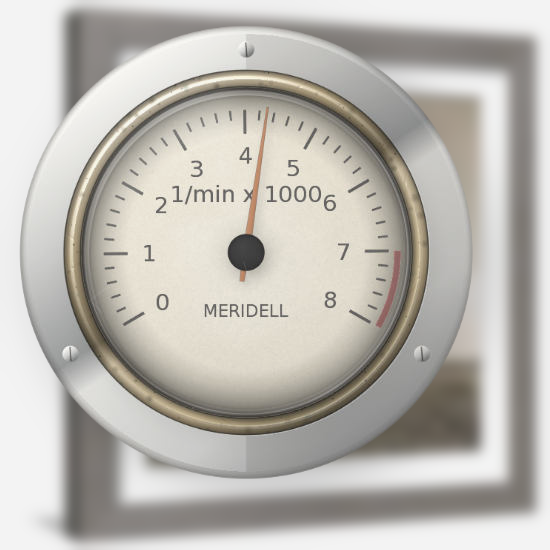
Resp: {"value": 4300, "unit": "rpm"}
